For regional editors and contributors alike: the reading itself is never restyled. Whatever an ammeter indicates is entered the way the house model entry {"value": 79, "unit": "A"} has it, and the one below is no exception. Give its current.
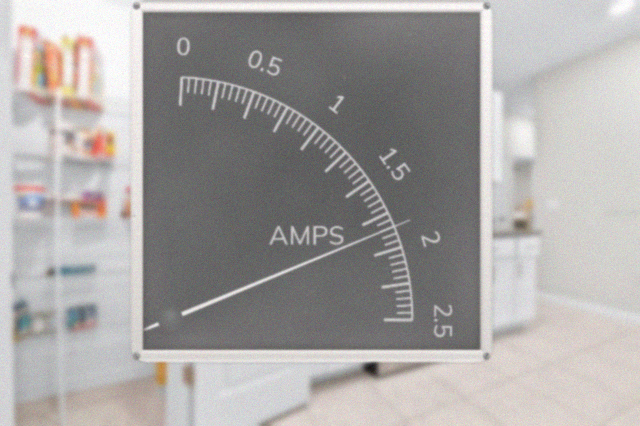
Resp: {"value": 1.85, "unit": "A"}
